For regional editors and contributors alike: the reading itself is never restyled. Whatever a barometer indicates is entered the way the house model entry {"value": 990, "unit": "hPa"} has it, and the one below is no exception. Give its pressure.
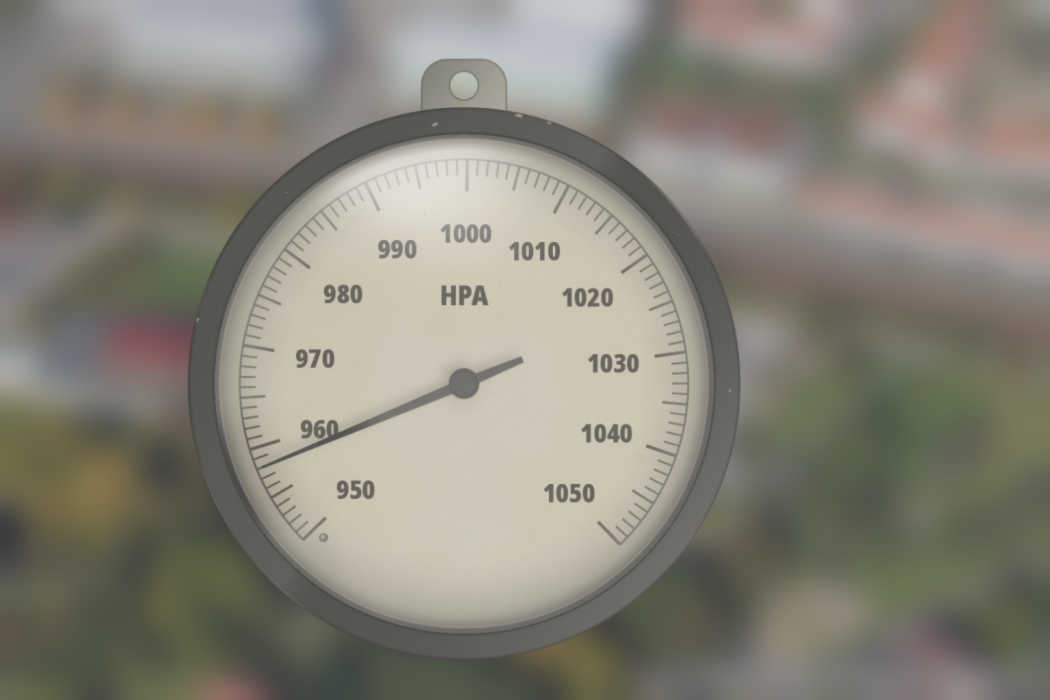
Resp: {"value": 958, "unit": "hPa"}
